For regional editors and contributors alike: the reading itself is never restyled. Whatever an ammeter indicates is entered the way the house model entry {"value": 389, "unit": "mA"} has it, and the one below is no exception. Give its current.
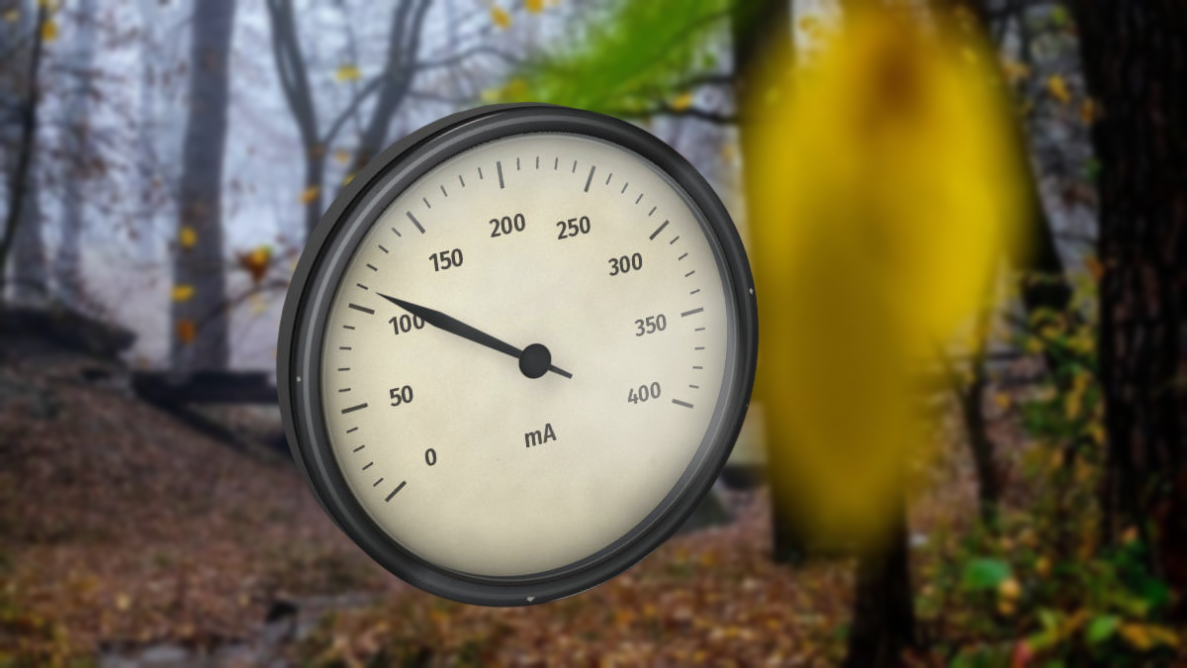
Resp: {"value": 110, "unit": "mA"}
